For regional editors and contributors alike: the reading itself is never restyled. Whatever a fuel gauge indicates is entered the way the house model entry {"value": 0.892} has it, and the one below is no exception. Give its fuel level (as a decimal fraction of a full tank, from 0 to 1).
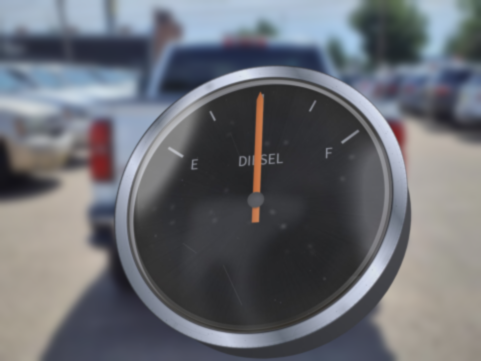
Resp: {"value": 0.5}
